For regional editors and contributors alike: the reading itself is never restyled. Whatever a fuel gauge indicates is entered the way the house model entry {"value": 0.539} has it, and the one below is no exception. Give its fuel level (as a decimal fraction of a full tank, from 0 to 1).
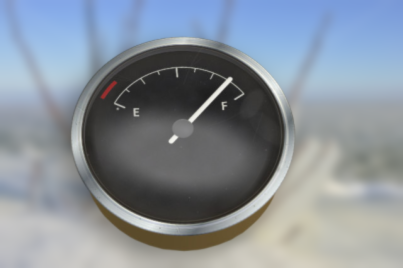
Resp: {"value": 0.875}
